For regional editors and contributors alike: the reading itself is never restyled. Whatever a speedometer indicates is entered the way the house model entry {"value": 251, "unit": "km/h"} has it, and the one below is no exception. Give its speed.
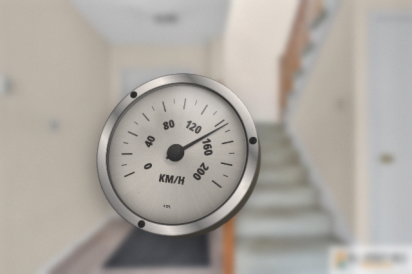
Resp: {"value": 145, "unit": "km/h"}
